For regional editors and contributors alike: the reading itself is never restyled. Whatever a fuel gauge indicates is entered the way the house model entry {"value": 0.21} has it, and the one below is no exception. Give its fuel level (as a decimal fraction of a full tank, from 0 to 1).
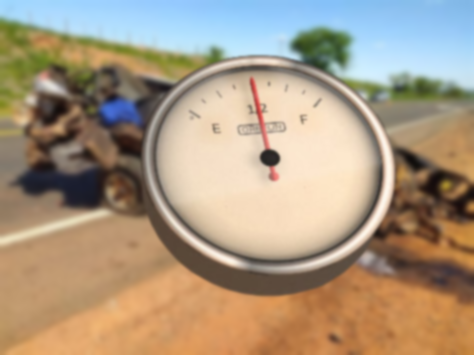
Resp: {"value": 0.5}
